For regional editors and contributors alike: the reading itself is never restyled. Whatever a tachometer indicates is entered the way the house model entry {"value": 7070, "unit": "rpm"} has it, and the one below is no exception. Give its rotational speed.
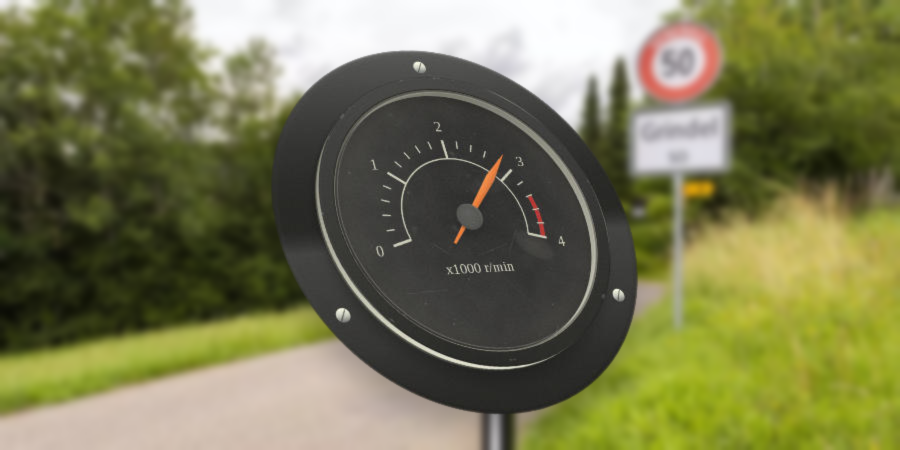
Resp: {"value": 2800, "unit": "rpm"}
